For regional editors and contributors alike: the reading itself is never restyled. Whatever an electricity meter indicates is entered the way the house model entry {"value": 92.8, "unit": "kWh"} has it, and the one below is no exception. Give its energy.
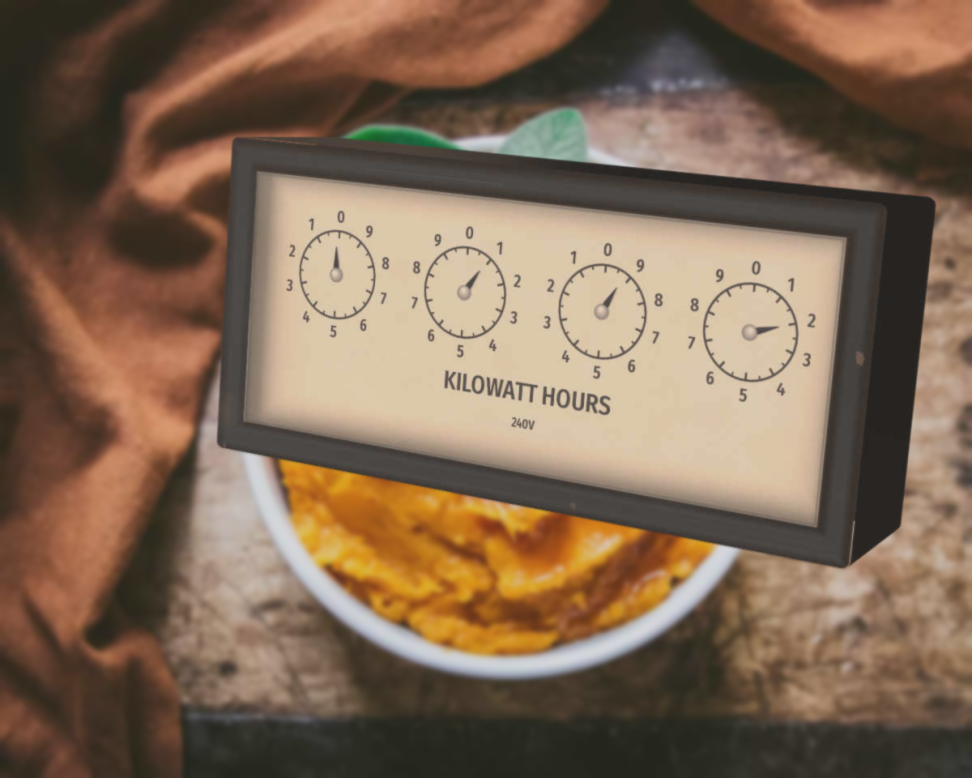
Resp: {"value": 92, "unit": "kWh"}
